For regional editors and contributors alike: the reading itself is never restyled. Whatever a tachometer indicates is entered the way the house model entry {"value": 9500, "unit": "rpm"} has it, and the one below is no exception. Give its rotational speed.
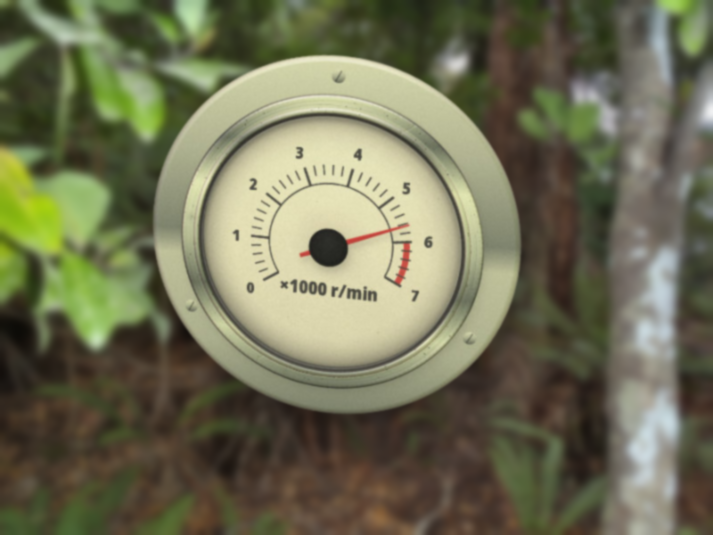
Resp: {"value": 5600, "unit": "rpm"}
